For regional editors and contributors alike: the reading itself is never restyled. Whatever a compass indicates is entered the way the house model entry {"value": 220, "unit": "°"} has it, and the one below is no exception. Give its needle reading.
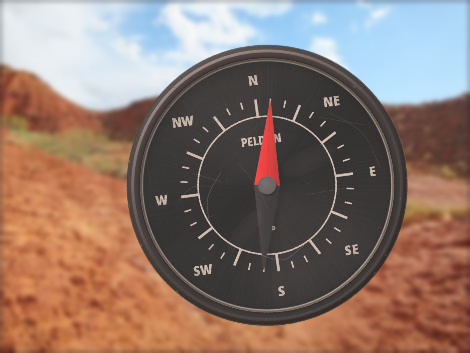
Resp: {"value": 10, "unit": "°"}
